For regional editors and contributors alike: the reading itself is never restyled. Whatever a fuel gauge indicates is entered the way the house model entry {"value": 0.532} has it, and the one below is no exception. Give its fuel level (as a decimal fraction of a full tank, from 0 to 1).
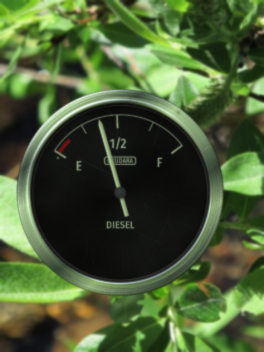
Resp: {"value": 0.375}
